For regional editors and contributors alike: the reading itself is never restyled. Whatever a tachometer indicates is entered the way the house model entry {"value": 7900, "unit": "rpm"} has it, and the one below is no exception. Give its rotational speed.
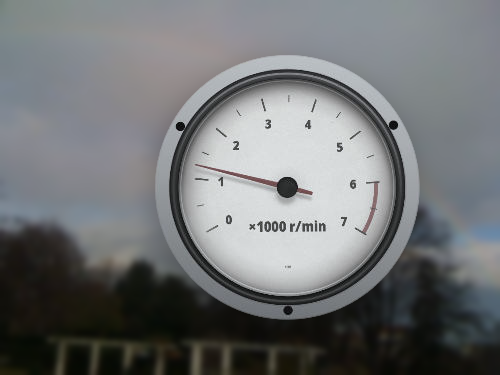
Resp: {"value": 1250, "unit": "rpm"}
